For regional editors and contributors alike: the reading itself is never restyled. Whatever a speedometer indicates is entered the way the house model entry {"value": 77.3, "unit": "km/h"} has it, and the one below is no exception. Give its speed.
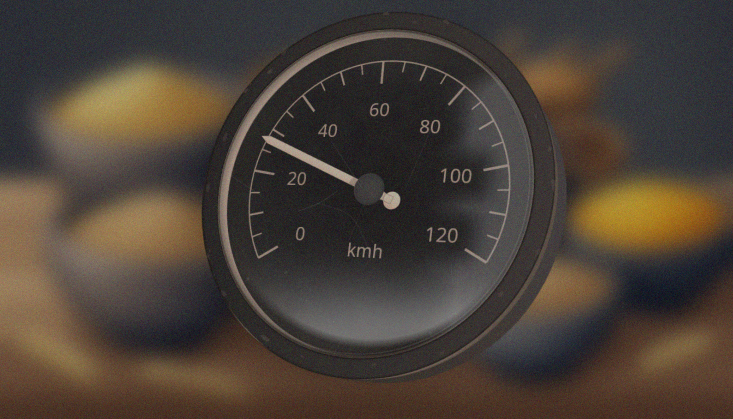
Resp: {"value": 27.5, "unit": "km/h"}
